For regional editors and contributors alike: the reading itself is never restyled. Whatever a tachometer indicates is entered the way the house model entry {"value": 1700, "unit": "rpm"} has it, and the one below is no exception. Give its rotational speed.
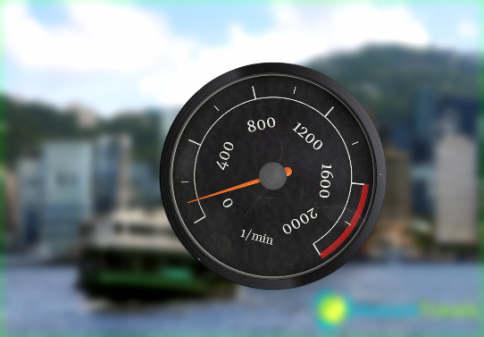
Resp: {"value": 100, "unit": "rpm"}
